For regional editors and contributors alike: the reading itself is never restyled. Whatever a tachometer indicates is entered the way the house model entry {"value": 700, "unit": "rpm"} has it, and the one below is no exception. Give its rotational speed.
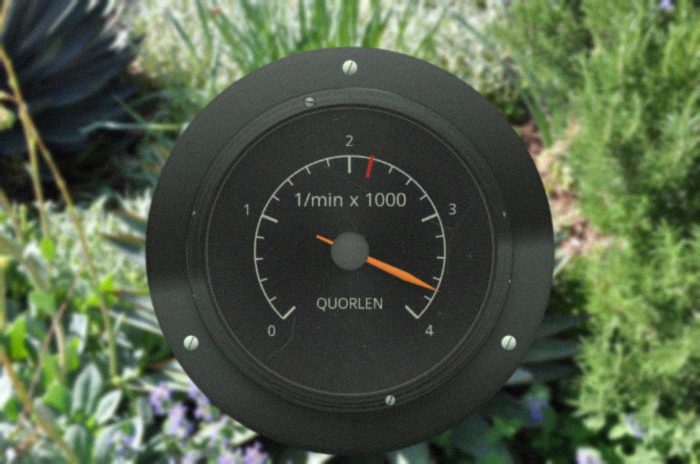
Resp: {"value": 3700, "unit": "rpm"}
